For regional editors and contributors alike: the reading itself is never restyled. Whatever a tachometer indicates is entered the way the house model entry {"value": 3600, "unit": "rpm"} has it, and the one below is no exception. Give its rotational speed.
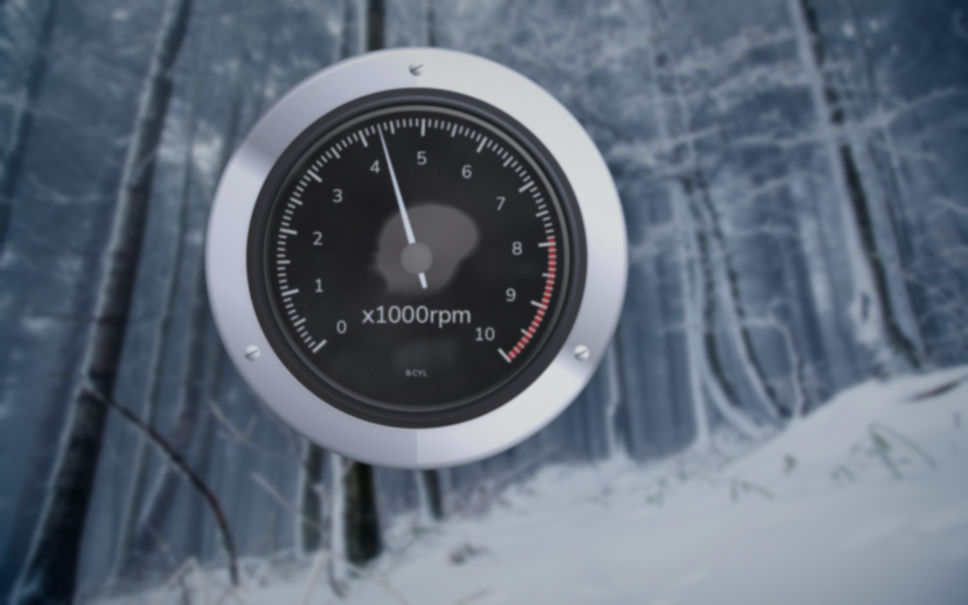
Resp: {"value": 4300, "unit": "rpm"}
